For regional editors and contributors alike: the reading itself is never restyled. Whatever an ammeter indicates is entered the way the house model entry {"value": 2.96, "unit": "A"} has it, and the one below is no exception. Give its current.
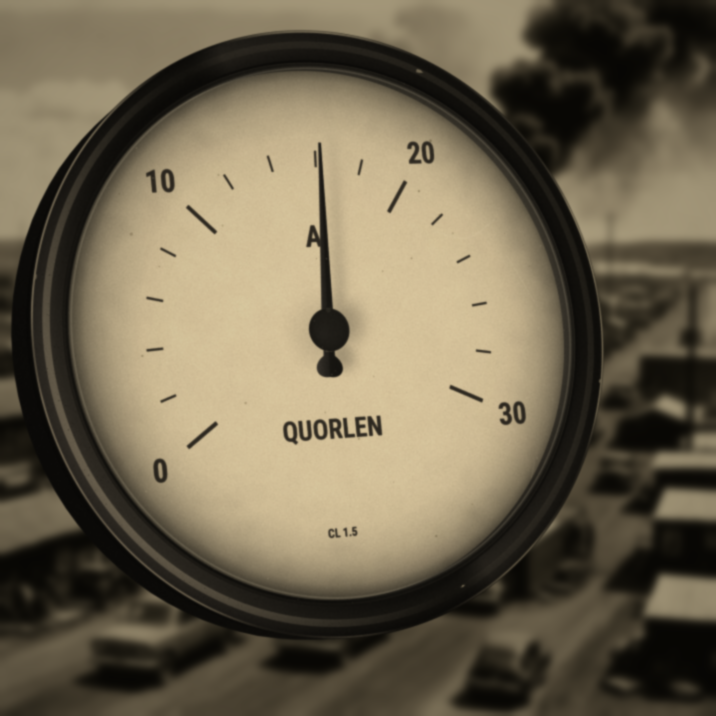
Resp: {"value": 16, "unit": "A"}
